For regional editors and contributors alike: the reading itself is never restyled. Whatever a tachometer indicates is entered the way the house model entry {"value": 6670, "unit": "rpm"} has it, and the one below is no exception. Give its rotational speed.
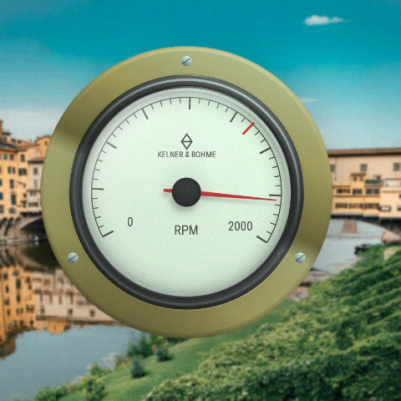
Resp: {"value": 1775, "unit": "rpm"}
